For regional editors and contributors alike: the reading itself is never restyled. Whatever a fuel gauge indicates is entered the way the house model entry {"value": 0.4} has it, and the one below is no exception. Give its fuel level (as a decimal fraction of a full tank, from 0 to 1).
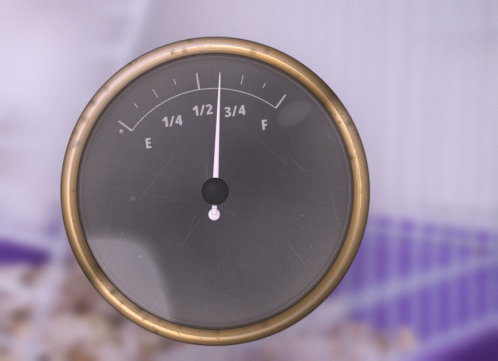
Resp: {"value": 0.625}
